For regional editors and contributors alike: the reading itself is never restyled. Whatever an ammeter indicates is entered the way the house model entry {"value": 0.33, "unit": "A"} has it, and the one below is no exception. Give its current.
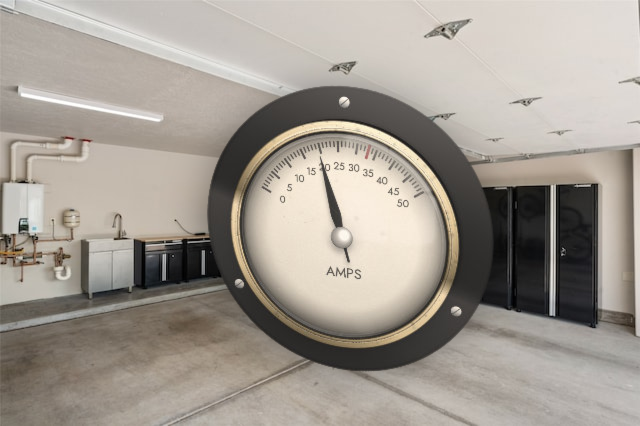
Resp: {"value": 20, "unit": "A"}
